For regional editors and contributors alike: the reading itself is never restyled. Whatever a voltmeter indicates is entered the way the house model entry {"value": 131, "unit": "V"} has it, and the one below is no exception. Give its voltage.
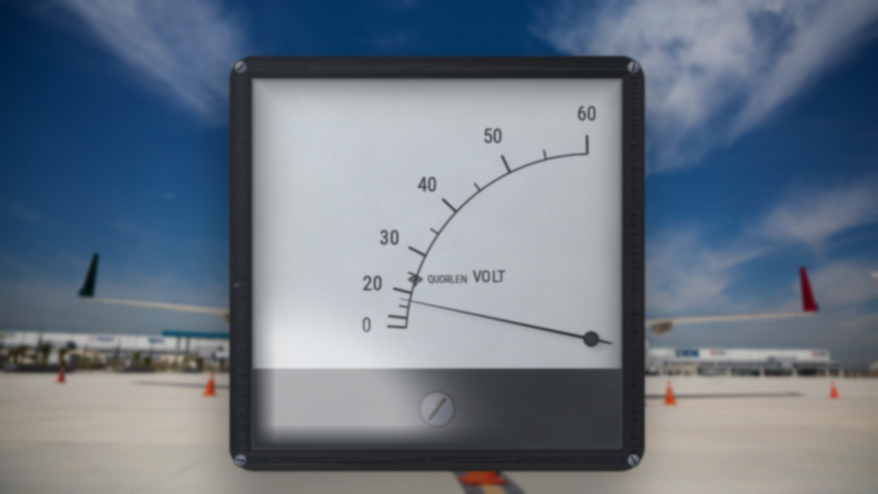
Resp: {"value": 17.5, "unit": "V"}
